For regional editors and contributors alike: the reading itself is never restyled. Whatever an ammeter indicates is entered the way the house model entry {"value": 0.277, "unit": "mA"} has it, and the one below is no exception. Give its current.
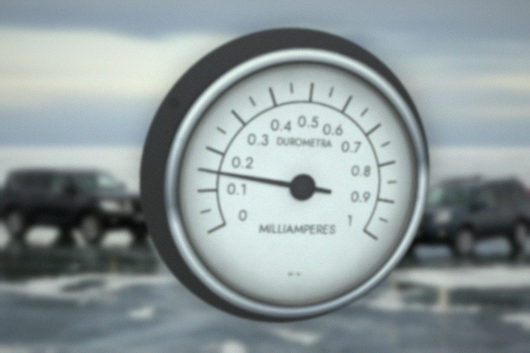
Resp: {"value": 0.15, "unit": "mA"}
